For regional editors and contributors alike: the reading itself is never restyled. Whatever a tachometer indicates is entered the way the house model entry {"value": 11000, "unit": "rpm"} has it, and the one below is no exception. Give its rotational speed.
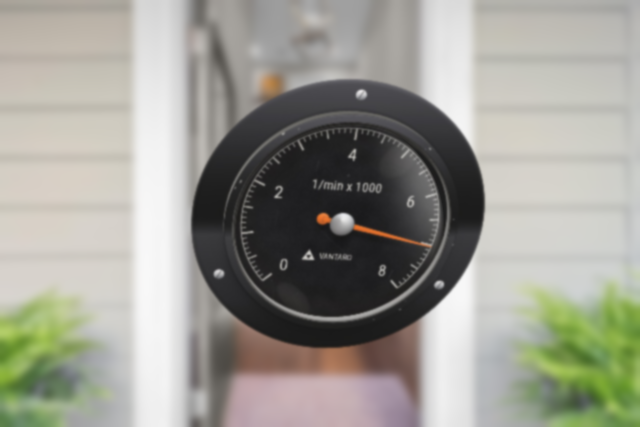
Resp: {"value": 7000, "unit": "rpm"}
